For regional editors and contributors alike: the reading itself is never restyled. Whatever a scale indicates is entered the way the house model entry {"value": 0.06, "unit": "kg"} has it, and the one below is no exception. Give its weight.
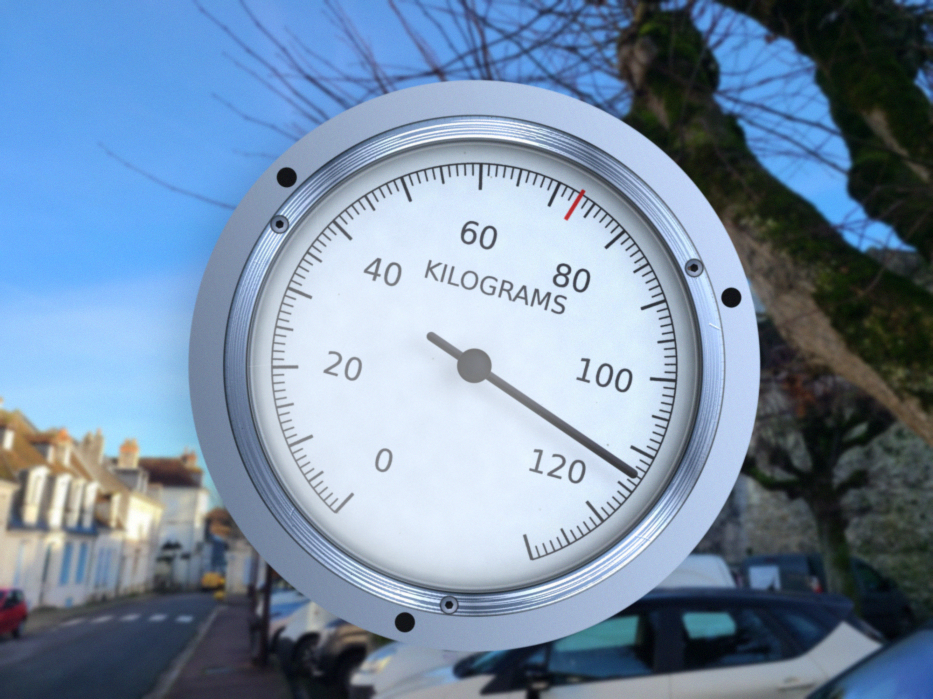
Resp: {"value": 113, "unit": "kg"}
